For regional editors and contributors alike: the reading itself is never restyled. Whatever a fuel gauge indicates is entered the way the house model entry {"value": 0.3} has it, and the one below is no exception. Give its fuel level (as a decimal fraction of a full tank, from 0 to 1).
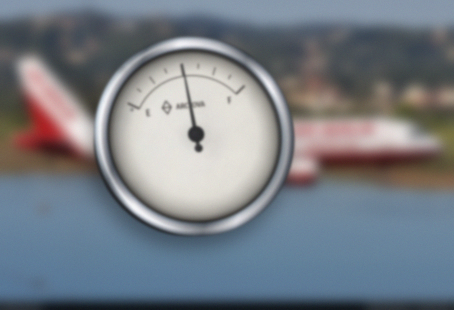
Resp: {"value": 0.5}
